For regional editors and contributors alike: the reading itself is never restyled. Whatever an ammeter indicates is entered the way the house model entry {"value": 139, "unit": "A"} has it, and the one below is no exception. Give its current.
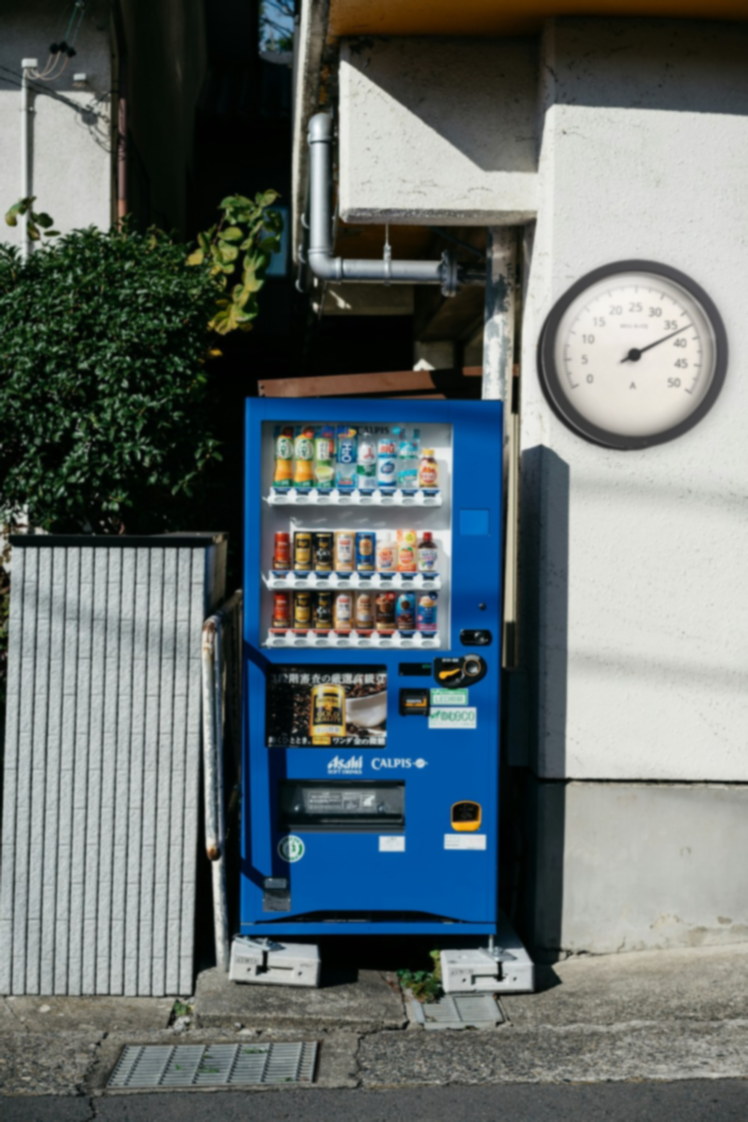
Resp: {"value": 37.5, "unit": "A"}
